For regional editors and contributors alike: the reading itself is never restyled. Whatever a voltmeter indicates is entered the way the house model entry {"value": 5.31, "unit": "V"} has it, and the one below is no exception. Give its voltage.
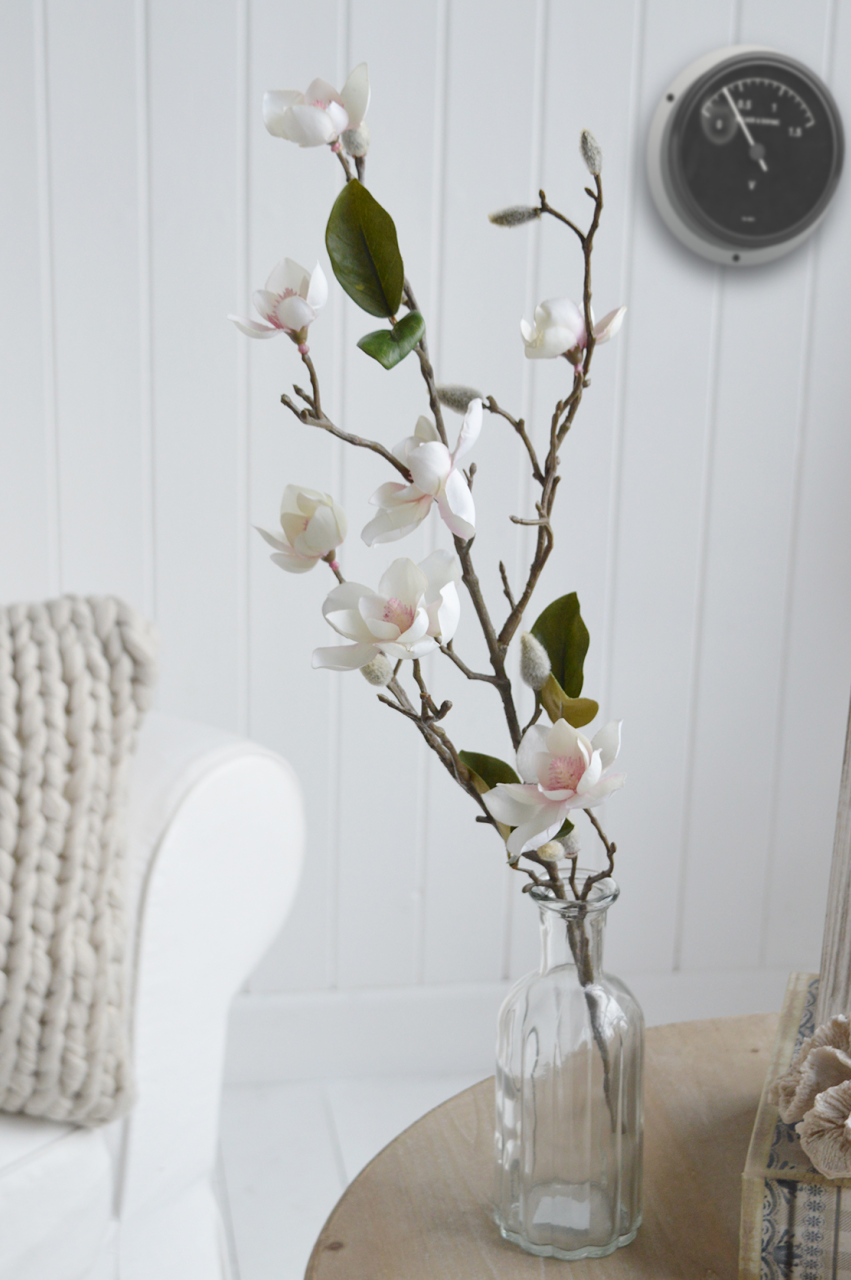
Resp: {"value": 0.3, "unit": "V"}
